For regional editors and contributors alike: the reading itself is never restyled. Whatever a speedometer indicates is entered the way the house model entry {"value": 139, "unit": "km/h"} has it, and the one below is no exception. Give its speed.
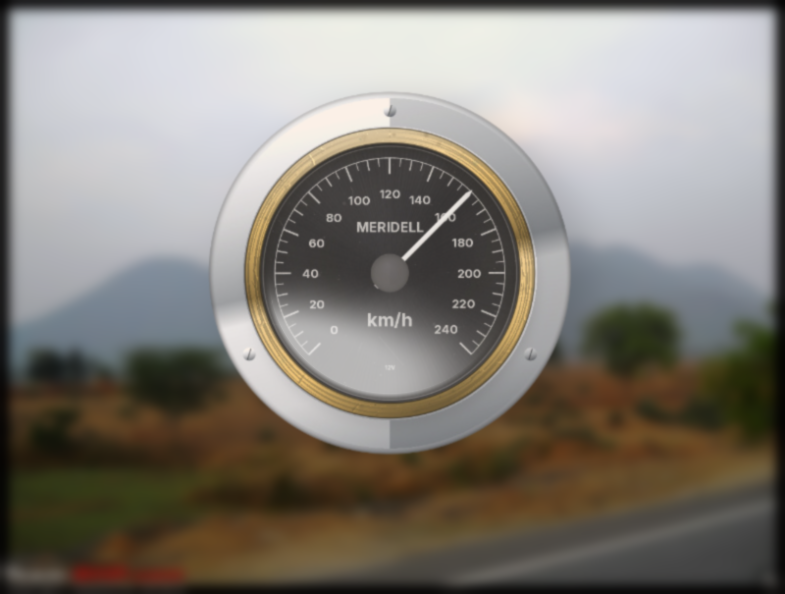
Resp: {"value": 160, "unit": "km/h"}
